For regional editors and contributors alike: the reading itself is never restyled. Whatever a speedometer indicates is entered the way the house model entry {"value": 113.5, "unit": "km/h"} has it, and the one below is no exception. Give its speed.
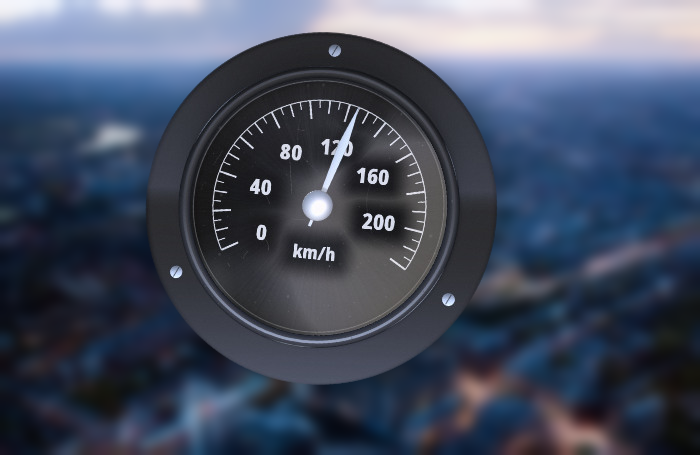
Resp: {"value": 125, "unit": "km/h"}
